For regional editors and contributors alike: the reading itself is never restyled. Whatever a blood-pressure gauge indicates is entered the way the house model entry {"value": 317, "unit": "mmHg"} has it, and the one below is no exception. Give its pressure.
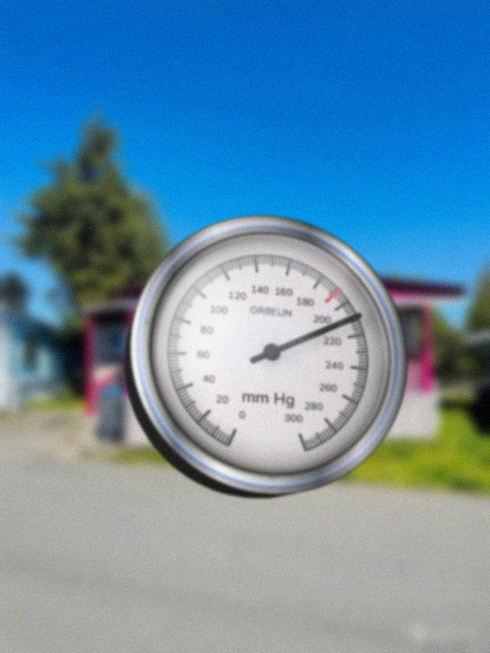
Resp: {"value": 210, "unit": "mmHg"}
